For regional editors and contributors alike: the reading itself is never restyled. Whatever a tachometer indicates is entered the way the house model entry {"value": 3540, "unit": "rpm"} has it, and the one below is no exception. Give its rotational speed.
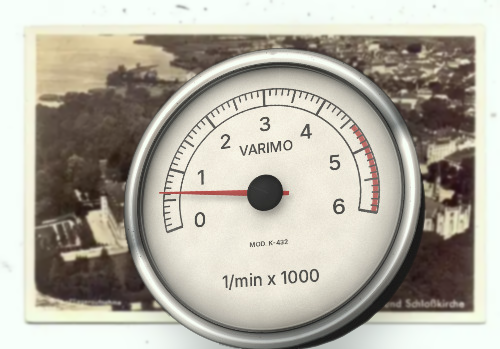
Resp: {"value": 600, "unit": "rpm"}
